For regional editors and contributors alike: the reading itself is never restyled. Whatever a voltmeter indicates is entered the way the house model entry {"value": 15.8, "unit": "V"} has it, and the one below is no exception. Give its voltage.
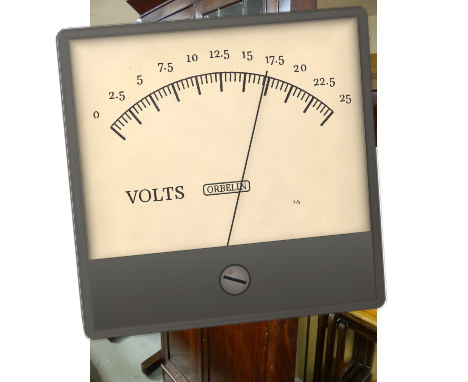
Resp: {"value": 17, "unit": "V"}
